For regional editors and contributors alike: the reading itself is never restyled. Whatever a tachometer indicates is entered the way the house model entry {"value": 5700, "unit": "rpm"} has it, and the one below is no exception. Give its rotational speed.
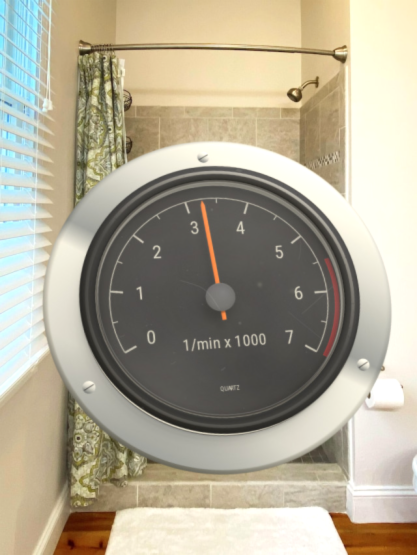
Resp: {"value": 3250, "unit": "rpm"}
